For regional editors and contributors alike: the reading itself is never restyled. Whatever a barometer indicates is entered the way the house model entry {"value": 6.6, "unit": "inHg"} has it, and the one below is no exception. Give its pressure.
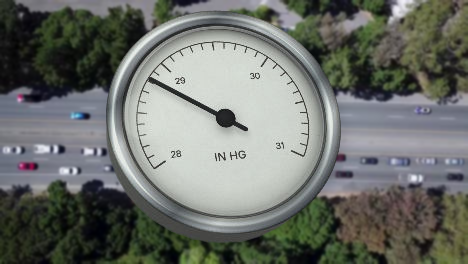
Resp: {"value": 28.8, "unit": "inHg"}
